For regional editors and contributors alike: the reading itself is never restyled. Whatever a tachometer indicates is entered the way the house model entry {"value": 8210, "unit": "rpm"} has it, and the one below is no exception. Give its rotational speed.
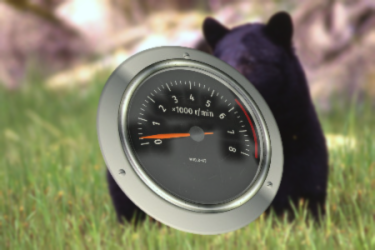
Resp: {"value": 200, "unit": "rpm"}
